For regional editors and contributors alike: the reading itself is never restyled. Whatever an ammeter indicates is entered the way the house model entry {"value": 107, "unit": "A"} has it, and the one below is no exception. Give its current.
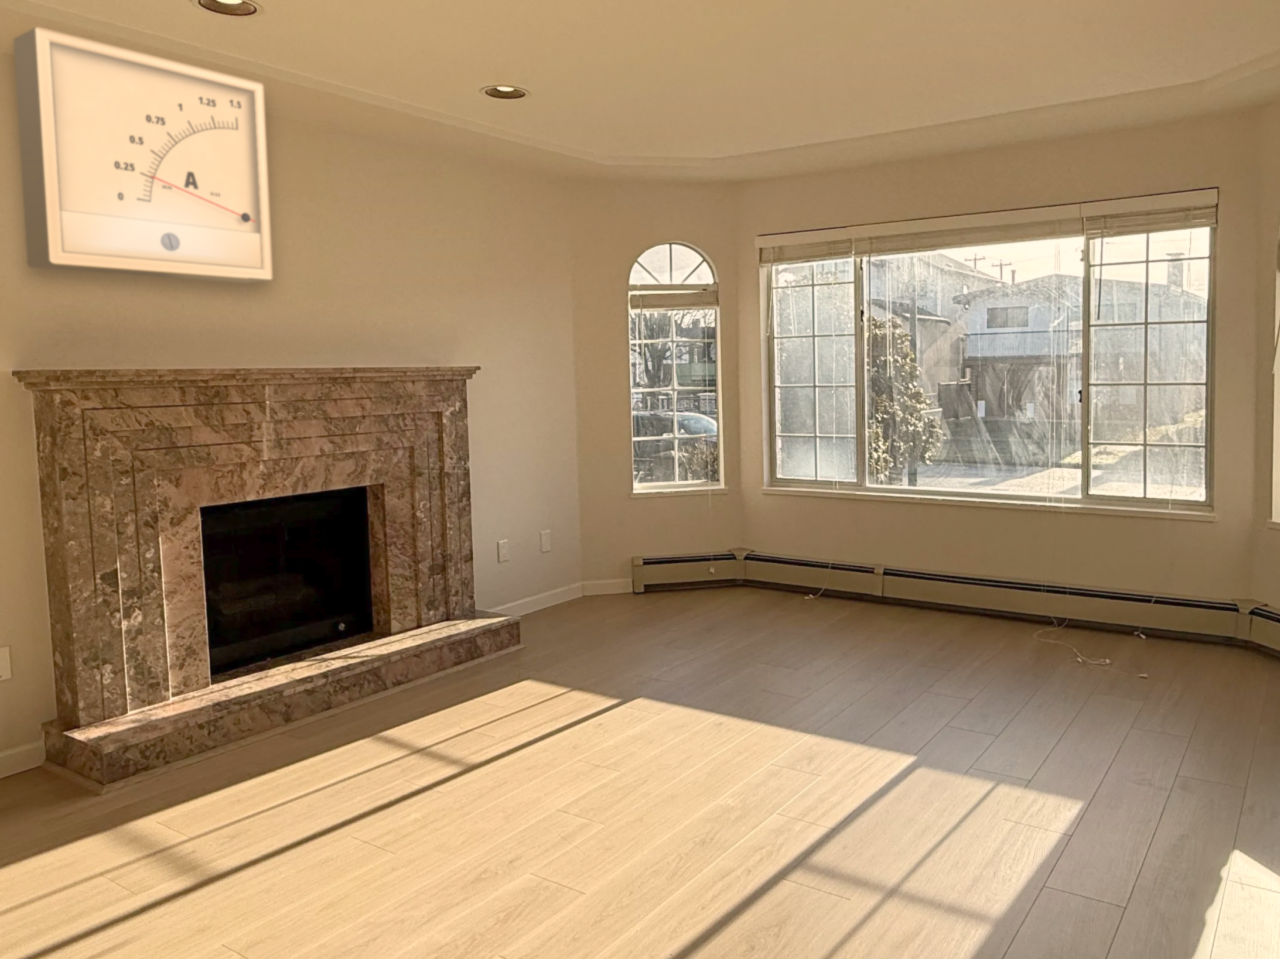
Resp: {"value": 0.25, "unit": "A"}
